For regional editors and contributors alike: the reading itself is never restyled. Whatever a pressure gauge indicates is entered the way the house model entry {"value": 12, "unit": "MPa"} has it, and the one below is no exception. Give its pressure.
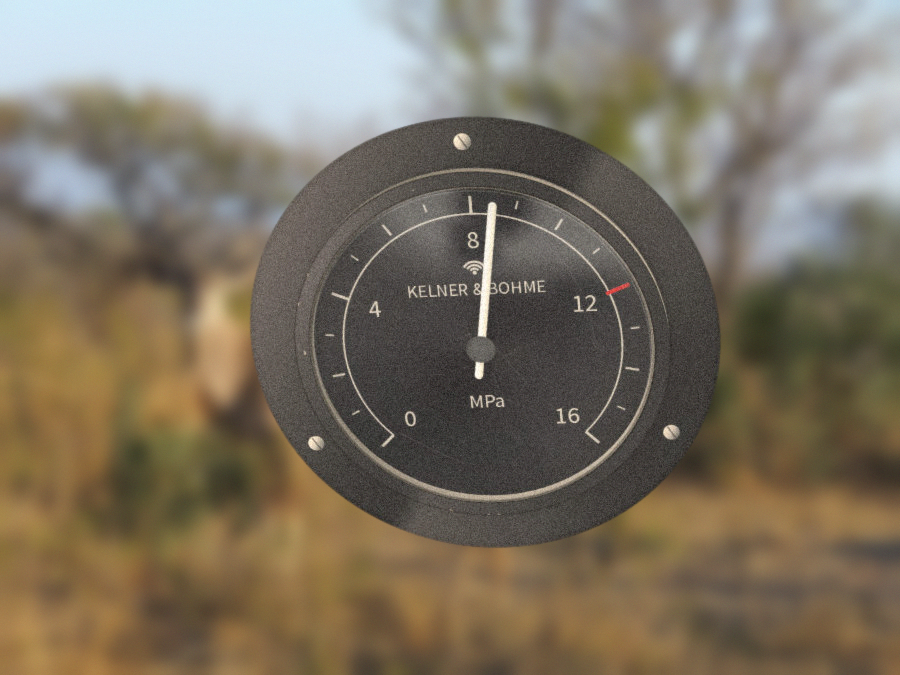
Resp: {"value": 8.5, "unit": "MPa"}
